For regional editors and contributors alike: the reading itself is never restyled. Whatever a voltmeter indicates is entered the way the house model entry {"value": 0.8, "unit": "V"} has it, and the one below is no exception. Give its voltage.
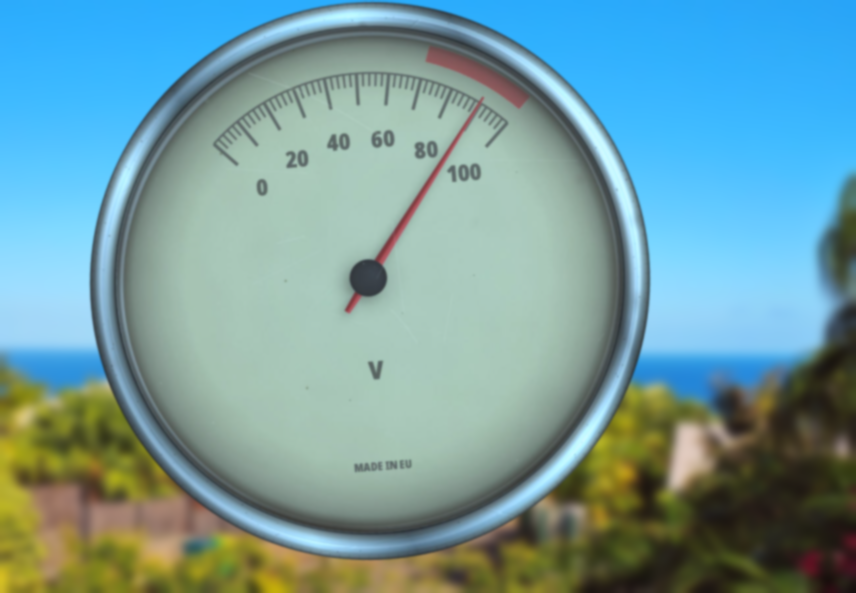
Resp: {"value": 90, "unit": "V"}
